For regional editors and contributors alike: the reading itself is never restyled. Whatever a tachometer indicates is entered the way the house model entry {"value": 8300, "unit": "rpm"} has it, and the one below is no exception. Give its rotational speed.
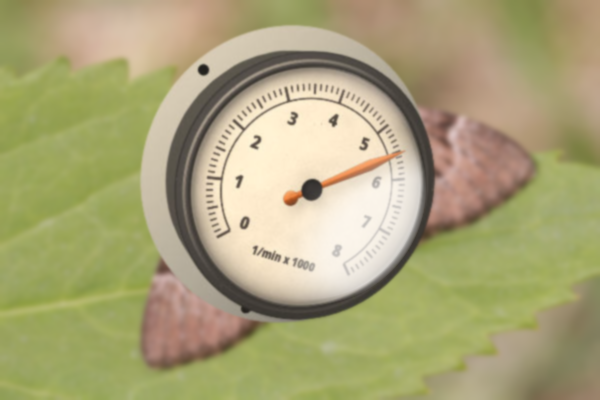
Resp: {"value": 5500, "unit": "rpm"}
